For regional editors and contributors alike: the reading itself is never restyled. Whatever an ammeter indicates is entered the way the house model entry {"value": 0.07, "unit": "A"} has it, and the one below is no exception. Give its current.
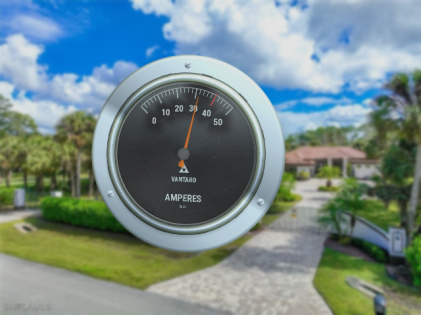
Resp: {"value": 32, "unit": "A"}
